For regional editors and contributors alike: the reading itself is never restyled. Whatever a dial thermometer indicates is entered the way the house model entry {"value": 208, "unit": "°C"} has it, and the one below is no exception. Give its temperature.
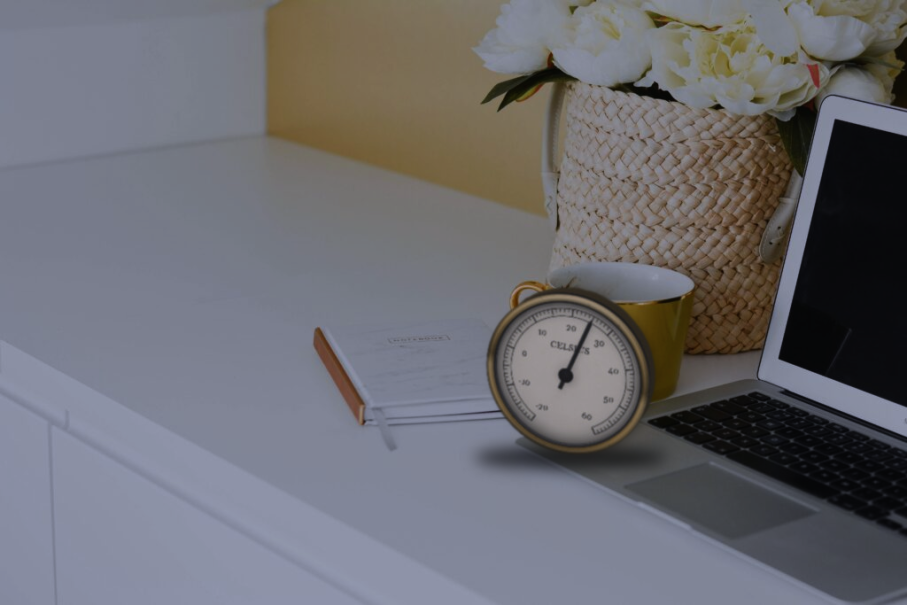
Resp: {"value": 25, "unit": "°C"}
